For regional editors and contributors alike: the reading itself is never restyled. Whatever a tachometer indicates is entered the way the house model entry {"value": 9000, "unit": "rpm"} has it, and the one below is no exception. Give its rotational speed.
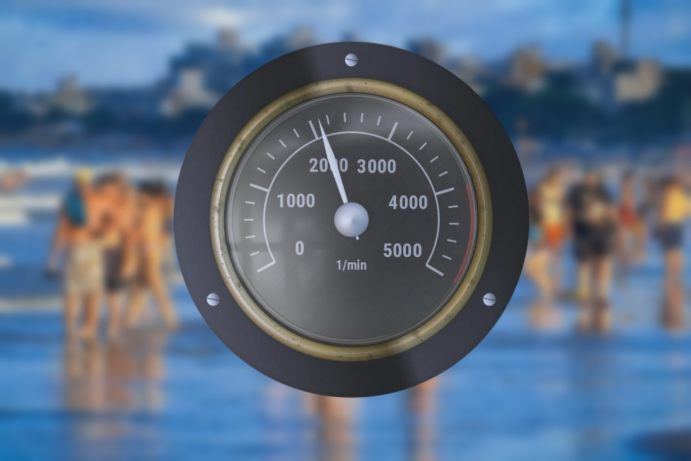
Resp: {"value": 2100, "unit": "rpm"}
